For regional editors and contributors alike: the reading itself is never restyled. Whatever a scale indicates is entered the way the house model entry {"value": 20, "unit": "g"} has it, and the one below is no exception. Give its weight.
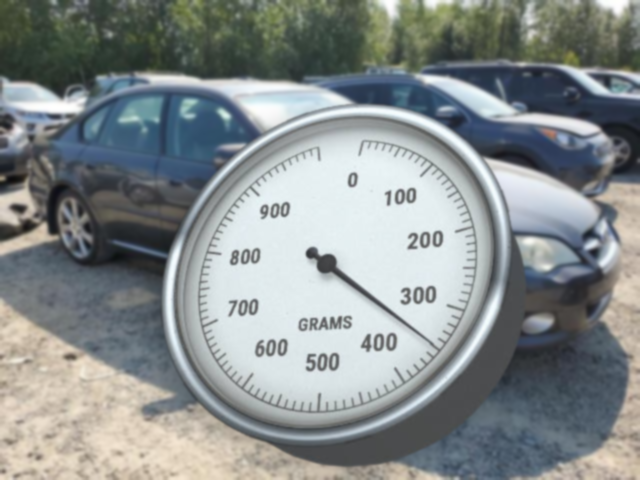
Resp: {"value": 350, "unit": "g"}
